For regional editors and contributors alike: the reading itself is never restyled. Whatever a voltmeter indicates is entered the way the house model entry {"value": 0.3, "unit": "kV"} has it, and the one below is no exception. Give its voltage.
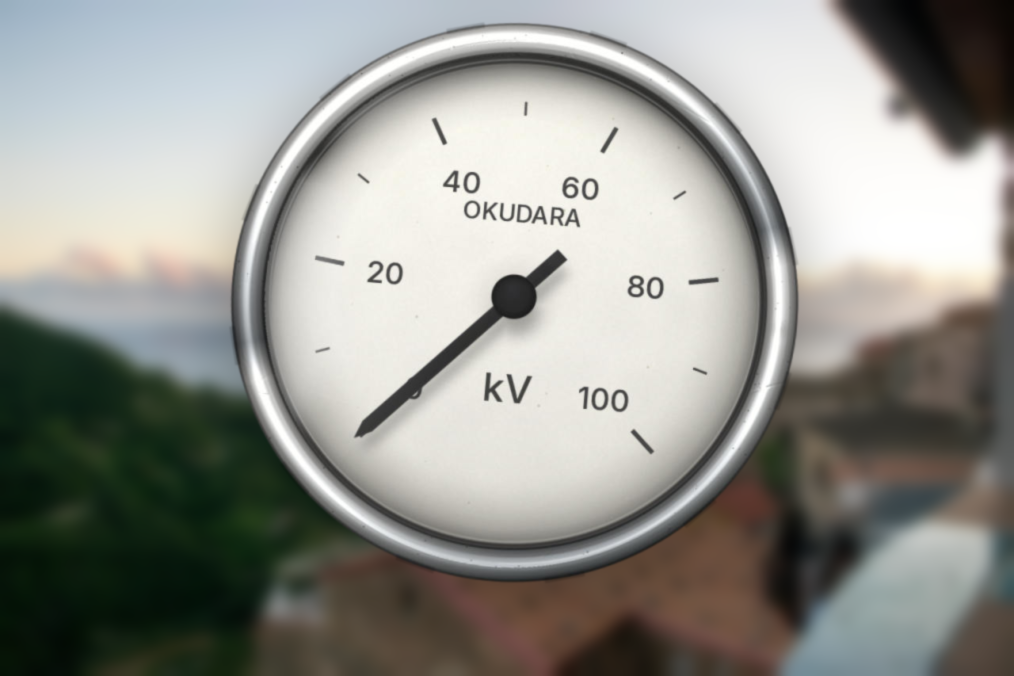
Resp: {"value": 0, "unit": "kV"}
